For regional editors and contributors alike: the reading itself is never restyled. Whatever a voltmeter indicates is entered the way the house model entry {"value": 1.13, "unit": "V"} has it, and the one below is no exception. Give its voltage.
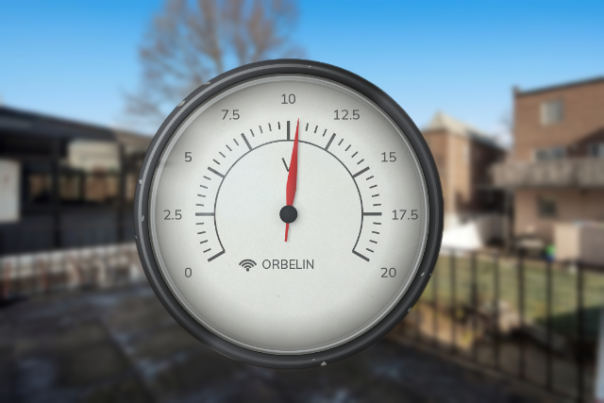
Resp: {"value": 10.5, "unit": "V"}
